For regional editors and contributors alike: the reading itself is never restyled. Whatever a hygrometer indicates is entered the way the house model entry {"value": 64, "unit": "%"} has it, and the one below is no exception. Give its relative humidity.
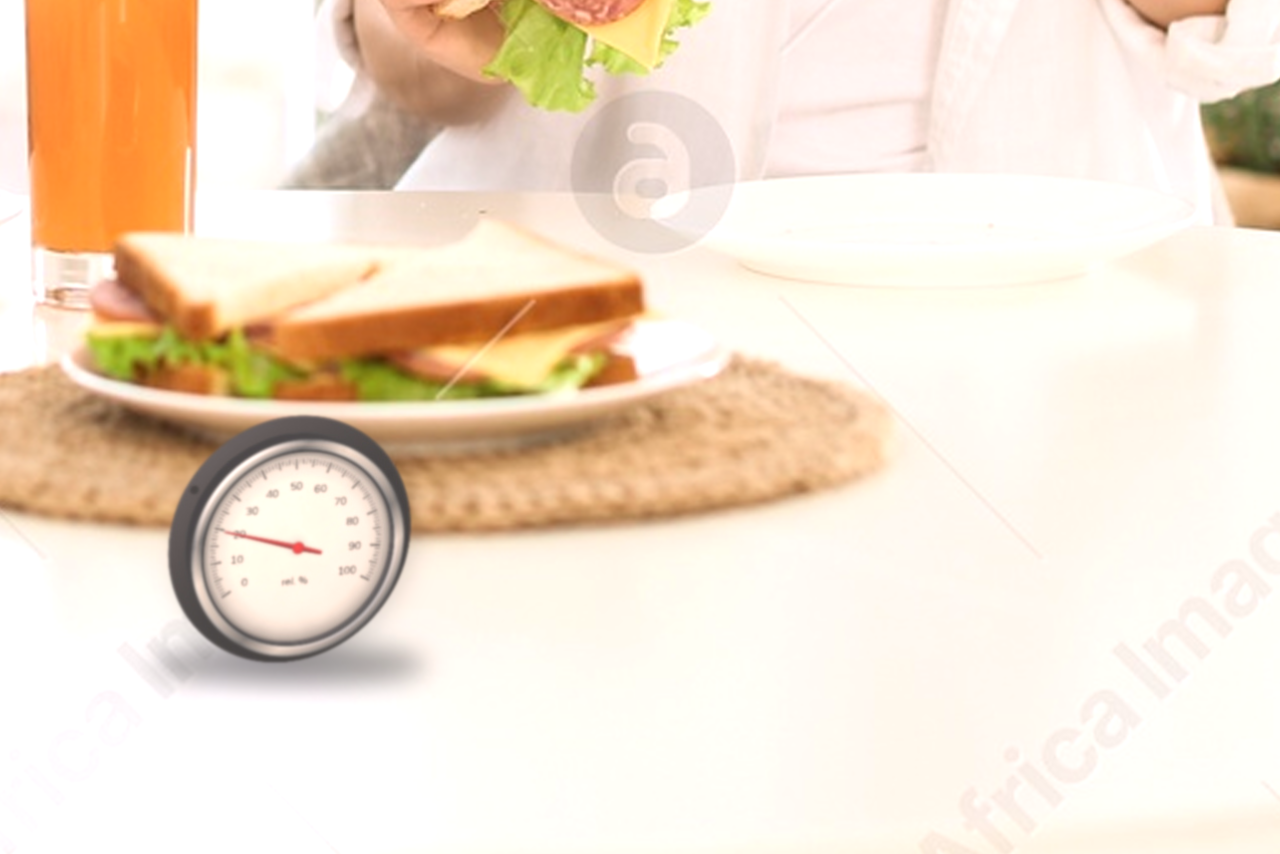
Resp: {"value": 20, "unit": "%"}
